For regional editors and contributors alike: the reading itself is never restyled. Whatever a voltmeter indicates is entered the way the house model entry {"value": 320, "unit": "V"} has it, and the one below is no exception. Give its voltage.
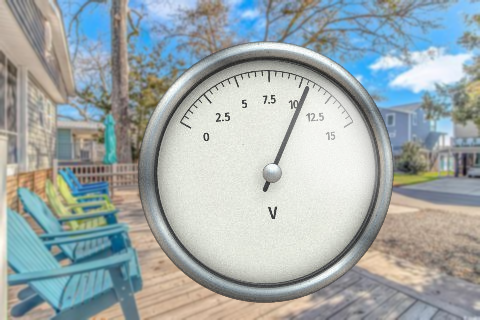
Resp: {"value": 10.5, "unit": "V"}
